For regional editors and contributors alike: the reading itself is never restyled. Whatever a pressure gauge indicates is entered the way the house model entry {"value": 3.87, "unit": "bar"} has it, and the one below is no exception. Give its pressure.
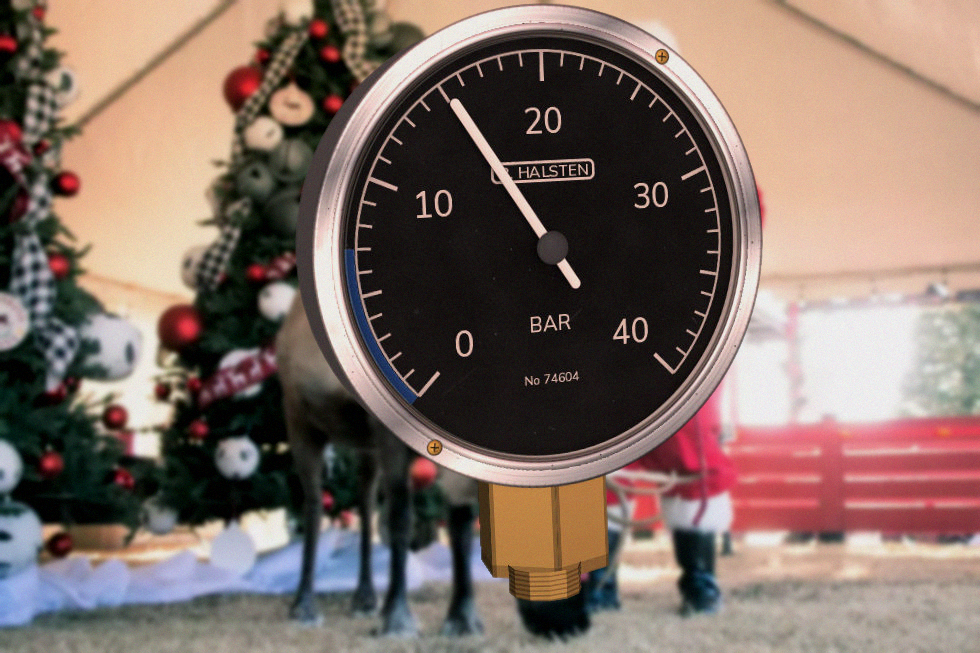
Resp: {"value": 15, "unit": "bar"}
